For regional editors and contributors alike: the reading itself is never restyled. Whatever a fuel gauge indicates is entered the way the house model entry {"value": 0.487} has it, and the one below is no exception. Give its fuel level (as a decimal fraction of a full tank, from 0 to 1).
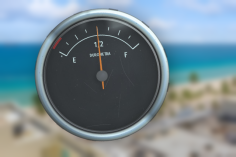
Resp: {"value": 0.5}
